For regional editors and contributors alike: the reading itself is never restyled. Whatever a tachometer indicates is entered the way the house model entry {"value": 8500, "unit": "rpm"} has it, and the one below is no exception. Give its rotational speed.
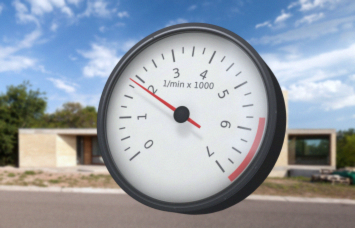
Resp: {"value": 1875, "unit": "rpm"}
